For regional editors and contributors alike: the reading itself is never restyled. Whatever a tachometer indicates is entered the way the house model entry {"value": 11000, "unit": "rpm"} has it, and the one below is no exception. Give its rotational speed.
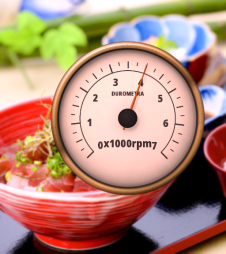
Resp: {"value": 4000, "unit": "rpm"}
